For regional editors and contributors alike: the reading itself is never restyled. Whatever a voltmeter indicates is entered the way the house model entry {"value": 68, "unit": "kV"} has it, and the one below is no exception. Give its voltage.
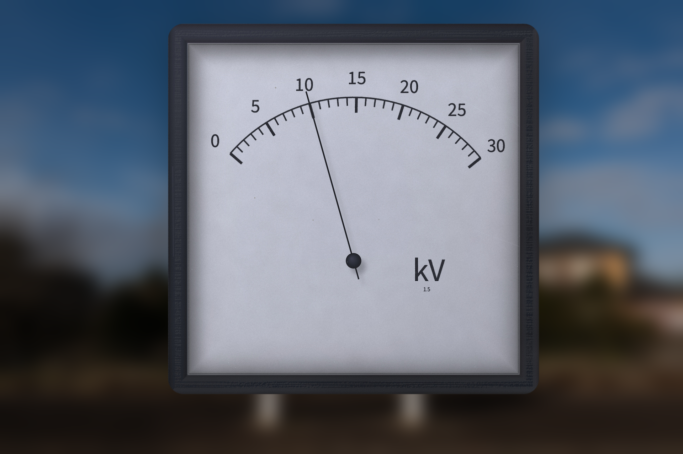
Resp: {"value": 10, "unit": "kV"}
